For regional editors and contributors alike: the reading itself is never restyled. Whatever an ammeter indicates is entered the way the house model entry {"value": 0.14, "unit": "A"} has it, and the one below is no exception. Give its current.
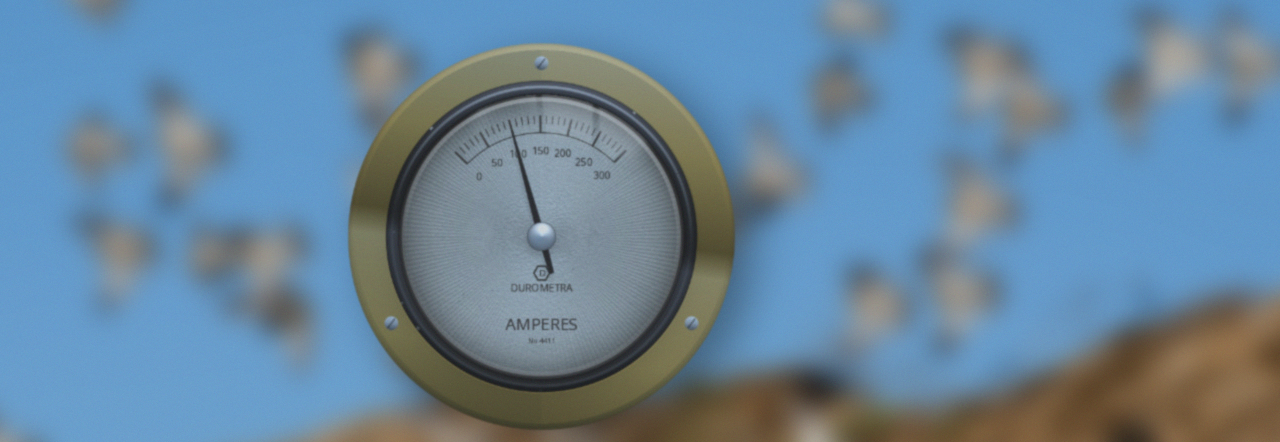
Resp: {"value": 100, "unit": "A"}
